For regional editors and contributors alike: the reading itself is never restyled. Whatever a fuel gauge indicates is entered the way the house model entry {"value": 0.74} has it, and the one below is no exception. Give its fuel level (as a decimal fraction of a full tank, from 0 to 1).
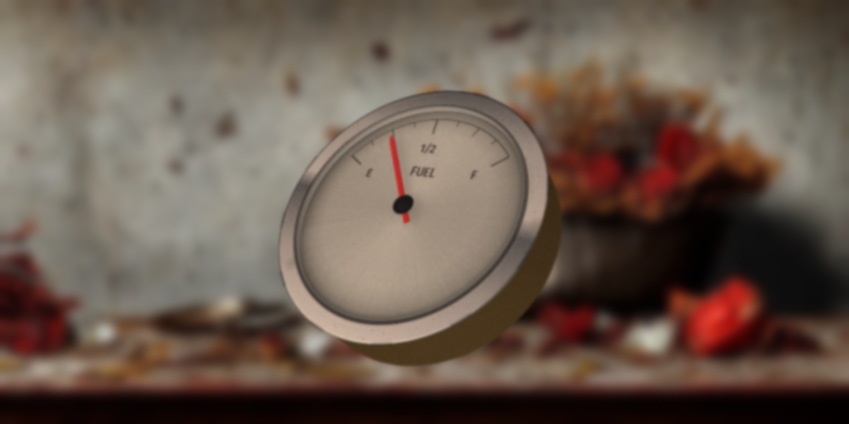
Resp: {"value": 0.25}
